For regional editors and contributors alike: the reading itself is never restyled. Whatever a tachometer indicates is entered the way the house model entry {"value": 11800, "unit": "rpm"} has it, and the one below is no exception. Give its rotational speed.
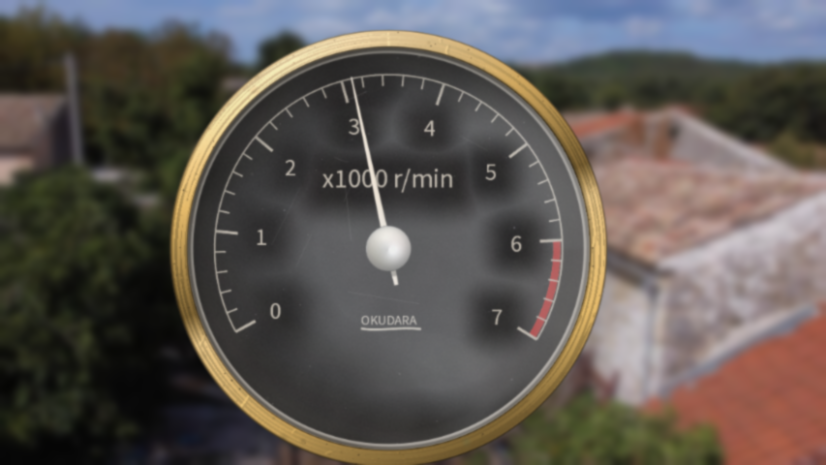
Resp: {"value": 3100, "unit": "rpm"}
